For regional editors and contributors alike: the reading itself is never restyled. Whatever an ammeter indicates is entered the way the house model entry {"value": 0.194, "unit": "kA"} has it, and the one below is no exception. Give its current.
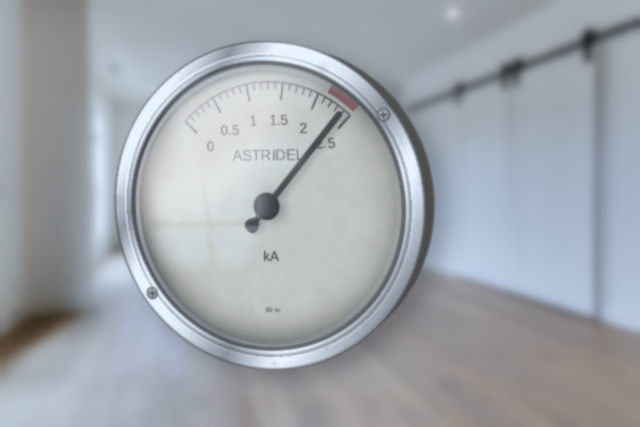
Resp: {"value": 2.4, "unit": "kA"}
